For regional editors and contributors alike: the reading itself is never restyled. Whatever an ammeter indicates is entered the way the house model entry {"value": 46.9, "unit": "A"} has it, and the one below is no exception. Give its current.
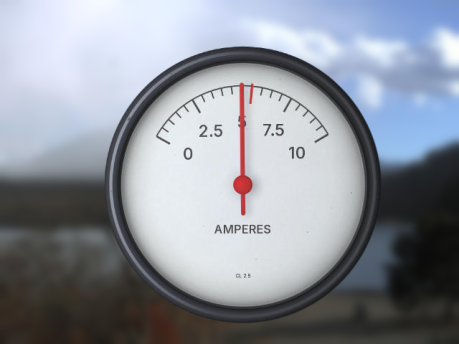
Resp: {"value": 5, "unit": "A"}
